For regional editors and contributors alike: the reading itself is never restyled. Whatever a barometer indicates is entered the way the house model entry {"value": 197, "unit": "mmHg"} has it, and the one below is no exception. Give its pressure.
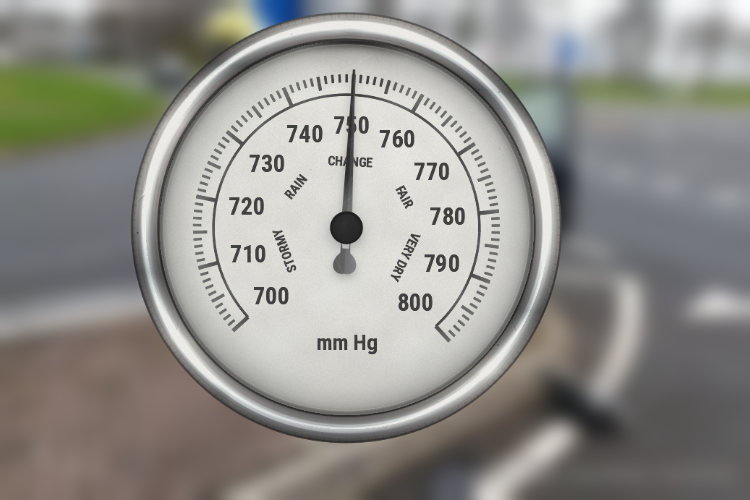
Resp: {"value": 750, "unit": "mmHg"}
